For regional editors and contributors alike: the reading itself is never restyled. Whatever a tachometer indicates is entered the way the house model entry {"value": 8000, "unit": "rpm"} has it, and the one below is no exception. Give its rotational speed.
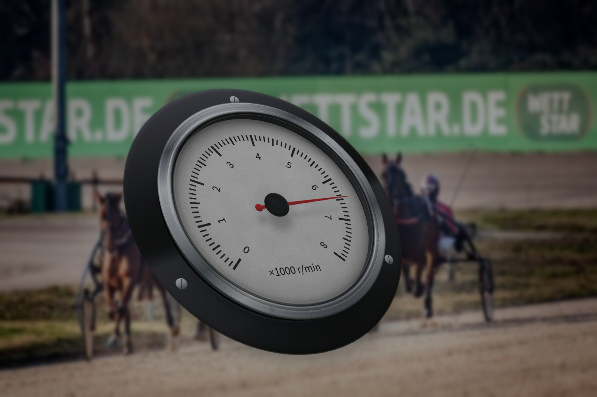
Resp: {"value": 6500, "unit": "rpm"}
